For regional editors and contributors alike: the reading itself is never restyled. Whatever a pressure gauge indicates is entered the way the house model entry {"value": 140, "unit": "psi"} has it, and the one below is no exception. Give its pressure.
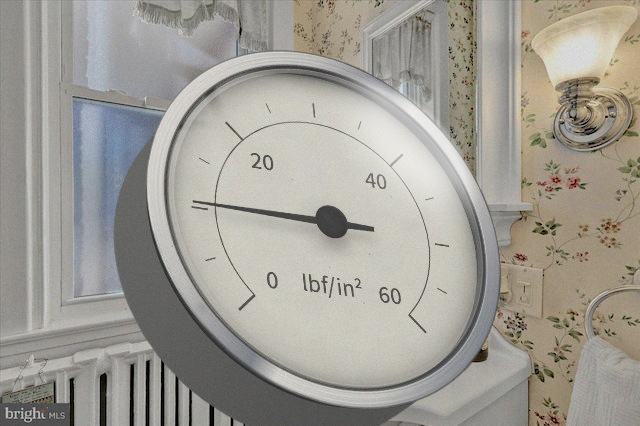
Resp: {"value": 10, "unit": "psi"}
